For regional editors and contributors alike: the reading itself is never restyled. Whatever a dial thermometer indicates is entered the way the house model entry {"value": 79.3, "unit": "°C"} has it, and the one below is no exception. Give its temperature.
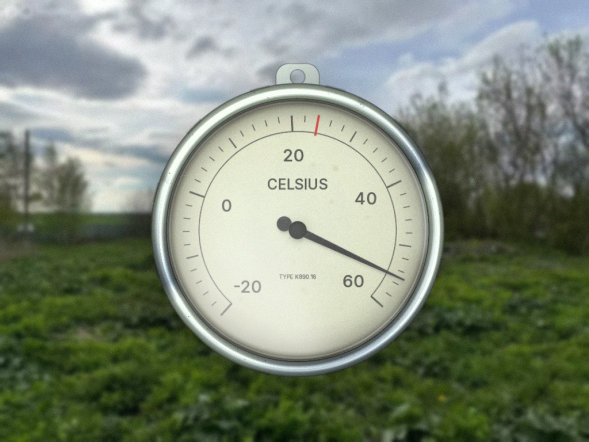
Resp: {"value": 55, "unit": "°C"}
